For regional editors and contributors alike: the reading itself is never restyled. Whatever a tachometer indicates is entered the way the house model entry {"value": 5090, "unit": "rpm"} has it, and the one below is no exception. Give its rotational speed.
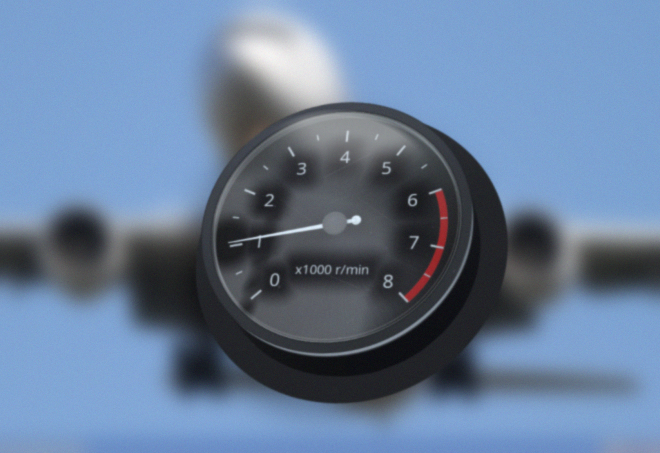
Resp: {"value": 1000, "unit": "rpm"}
